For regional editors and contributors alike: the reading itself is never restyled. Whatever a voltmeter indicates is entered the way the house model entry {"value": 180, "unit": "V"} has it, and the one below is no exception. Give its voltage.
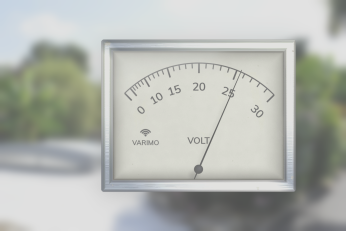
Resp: {"value": 25.5, "unit": "V"}
